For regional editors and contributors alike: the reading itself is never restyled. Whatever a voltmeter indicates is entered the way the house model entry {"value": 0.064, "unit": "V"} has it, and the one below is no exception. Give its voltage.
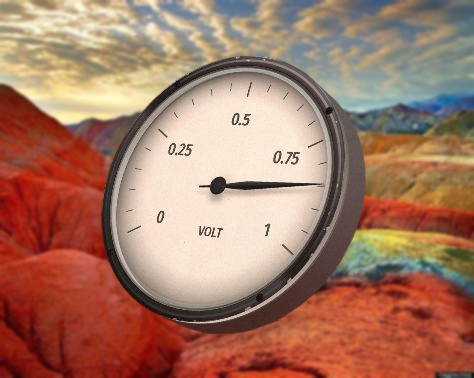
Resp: {"value": 0.85, "unit": "V"}
